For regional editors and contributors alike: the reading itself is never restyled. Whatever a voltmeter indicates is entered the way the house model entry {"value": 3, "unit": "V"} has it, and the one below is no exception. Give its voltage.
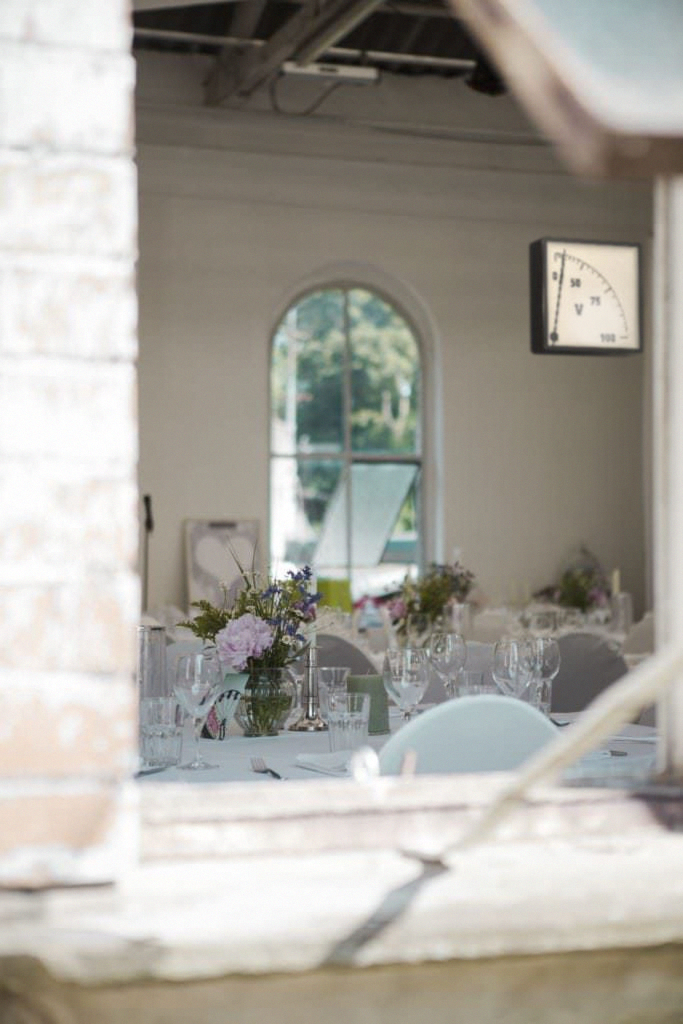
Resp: {"value": 25, "unit": "V"}
